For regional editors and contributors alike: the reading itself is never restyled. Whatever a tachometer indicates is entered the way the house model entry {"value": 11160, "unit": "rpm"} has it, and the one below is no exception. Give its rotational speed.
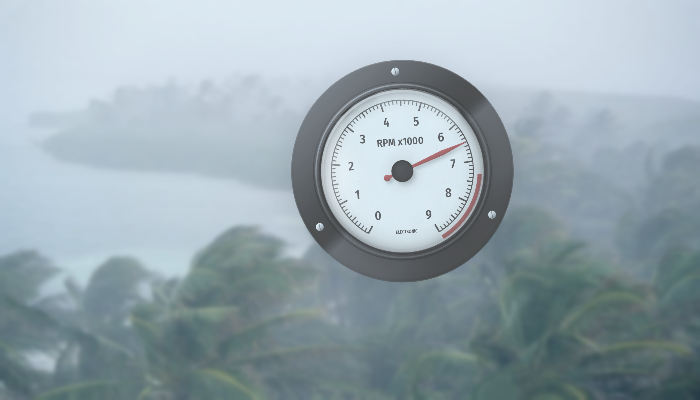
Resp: {"value": 6500, "unit": "rpm"}
